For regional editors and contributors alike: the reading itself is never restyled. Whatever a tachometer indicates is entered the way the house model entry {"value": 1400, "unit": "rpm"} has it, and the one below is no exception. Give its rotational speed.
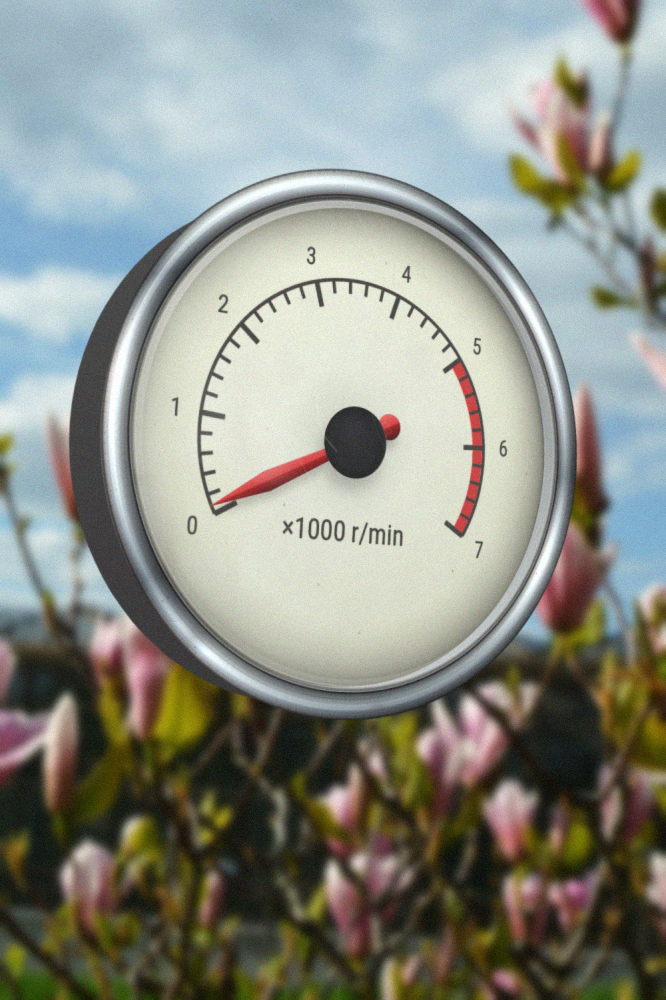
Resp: {"value": 100, "unit": "rpm"}
